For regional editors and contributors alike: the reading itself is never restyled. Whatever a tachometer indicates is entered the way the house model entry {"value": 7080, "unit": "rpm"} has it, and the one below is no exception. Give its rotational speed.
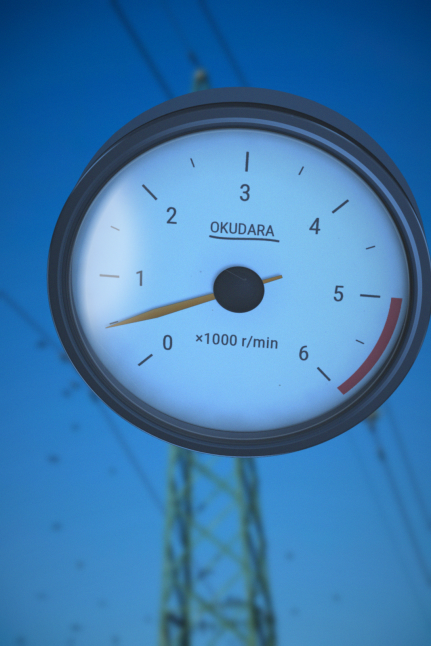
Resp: {"value": 500, "unit": "rpm"}
